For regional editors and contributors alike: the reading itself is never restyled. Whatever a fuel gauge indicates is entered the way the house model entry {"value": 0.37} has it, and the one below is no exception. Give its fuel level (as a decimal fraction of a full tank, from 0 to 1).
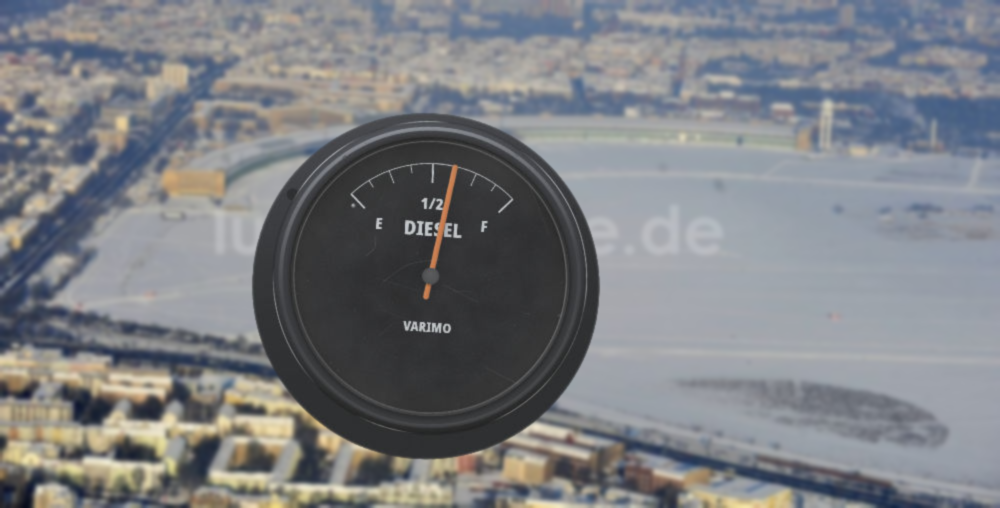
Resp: {"value": 0.625}
